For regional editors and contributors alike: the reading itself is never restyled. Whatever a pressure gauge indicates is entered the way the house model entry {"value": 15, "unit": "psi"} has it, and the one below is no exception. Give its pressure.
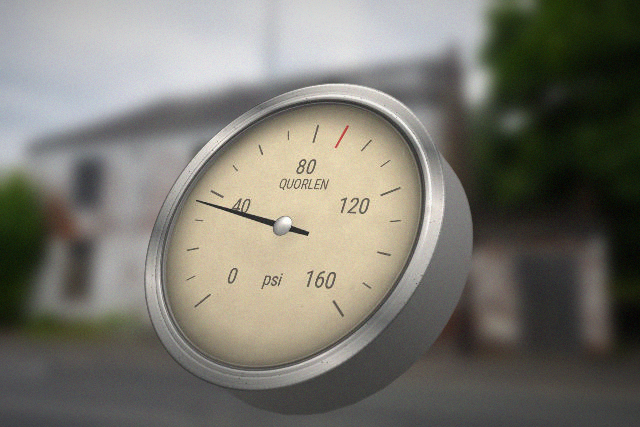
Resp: {"value": 35, "unit": "psi"}
